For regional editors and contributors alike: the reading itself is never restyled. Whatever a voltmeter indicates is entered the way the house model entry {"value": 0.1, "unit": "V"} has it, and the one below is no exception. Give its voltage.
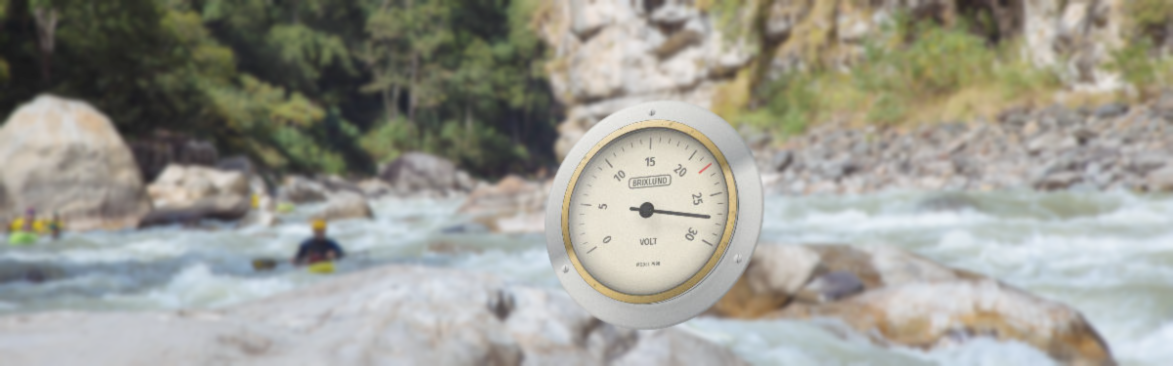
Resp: {"value": 27.5, "unit": "V"}
